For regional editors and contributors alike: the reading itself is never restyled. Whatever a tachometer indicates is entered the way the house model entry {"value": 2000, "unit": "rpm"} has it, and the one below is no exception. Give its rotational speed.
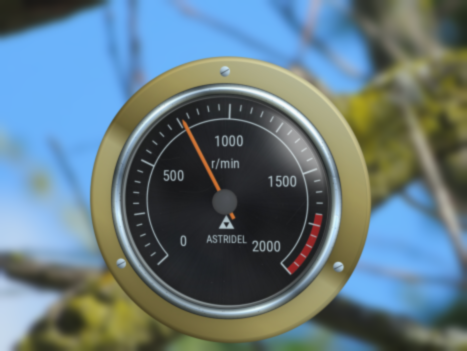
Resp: {"value": 775, "unit": "rpm"}
